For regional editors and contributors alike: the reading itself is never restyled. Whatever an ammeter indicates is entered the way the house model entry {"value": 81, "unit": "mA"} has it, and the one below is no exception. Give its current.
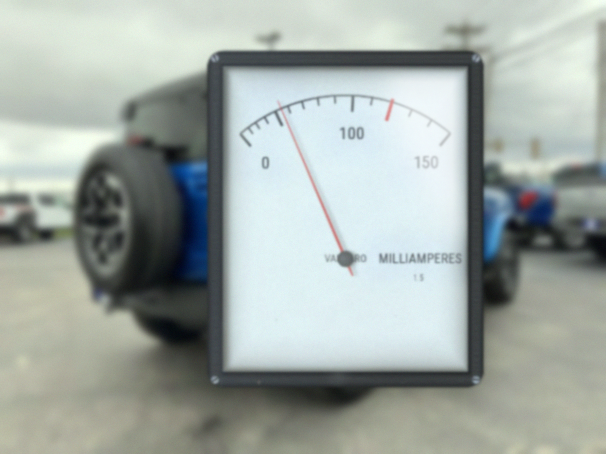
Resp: {"value": 55, "unit": "mA"}
